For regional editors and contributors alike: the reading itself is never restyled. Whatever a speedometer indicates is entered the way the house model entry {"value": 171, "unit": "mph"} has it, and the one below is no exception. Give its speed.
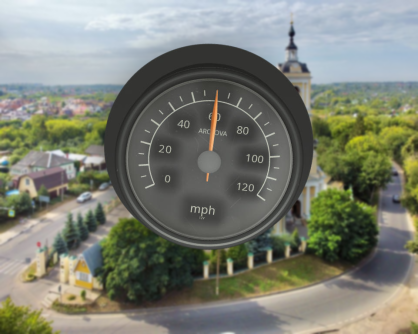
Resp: {"value": 60, "unit": "mph"}
